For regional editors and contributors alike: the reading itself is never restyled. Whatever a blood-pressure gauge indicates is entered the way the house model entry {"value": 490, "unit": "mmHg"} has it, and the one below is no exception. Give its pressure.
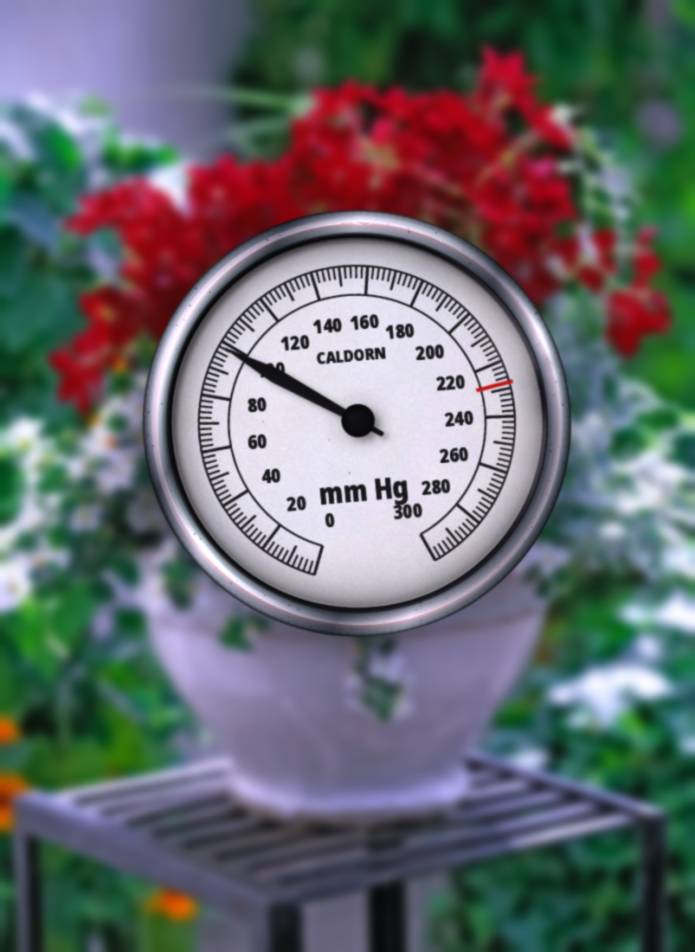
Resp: {"value": 98, "unit": "mmHg"}
